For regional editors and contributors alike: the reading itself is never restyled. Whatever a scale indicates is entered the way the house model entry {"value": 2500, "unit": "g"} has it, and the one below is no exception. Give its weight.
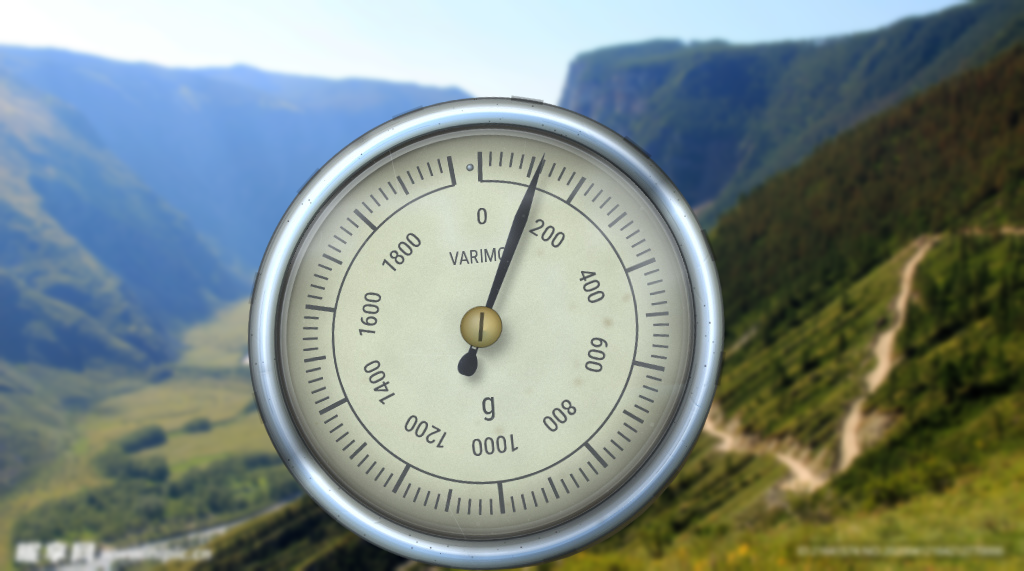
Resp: {"value": 120, "unit": "g"}
